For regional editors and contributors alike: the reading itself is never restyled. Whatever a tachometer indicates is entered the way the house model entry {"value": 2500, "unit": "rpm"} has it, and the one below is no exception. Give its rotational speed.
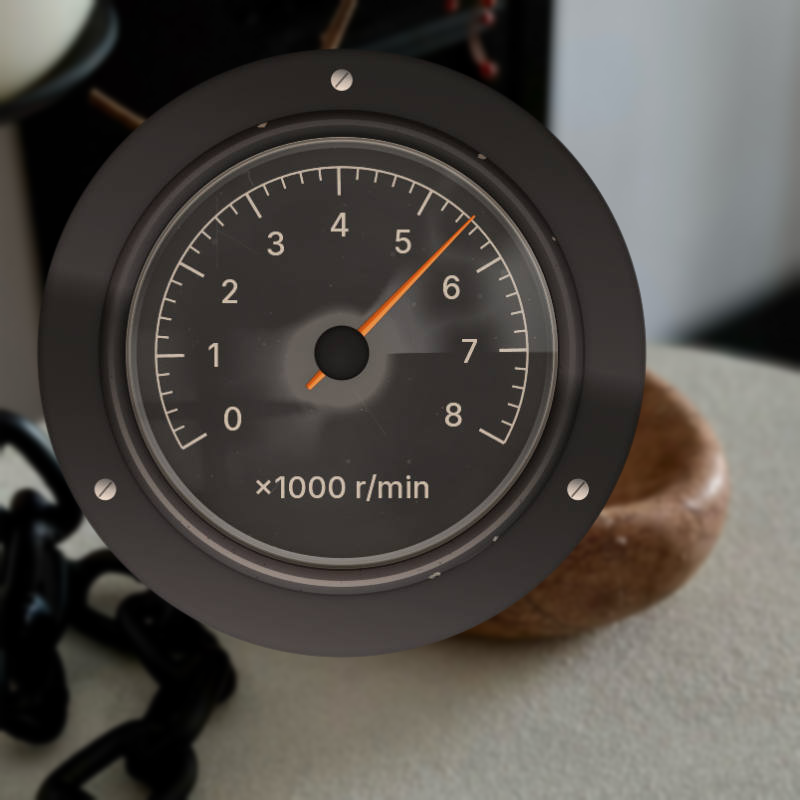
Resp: {"value": 5500, "unit": "rpm"}
